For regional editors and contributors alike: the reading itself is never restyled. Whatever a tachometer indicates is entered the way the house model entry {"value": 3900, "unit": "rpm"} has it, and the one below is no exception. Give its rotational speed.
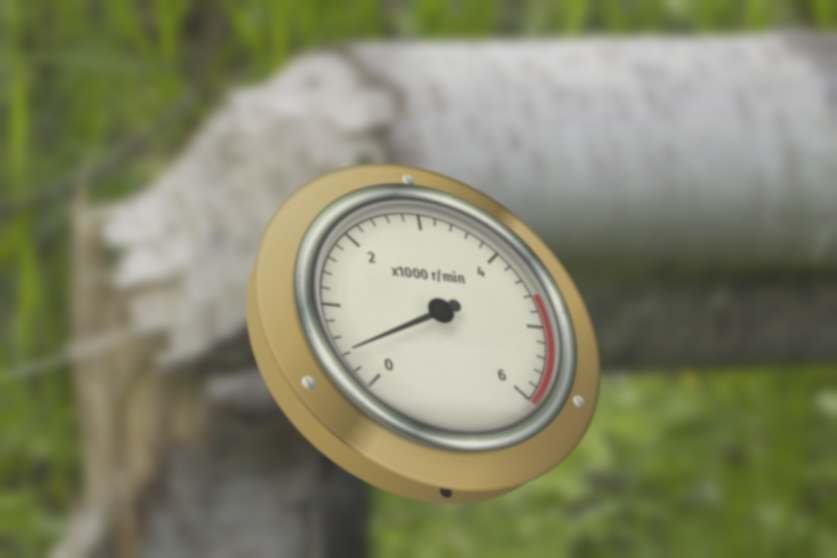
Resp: {"value": 400, "unit": "rpm"}
